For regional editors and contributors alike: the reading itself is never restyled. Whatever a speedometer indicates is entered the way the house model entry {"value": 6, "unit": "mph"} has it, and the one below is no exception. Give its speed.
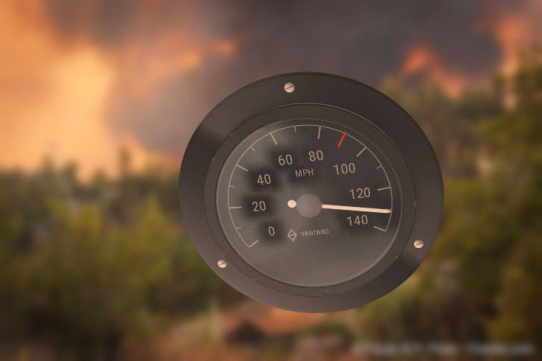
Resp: {"value": 130, "unit": "mph"}
